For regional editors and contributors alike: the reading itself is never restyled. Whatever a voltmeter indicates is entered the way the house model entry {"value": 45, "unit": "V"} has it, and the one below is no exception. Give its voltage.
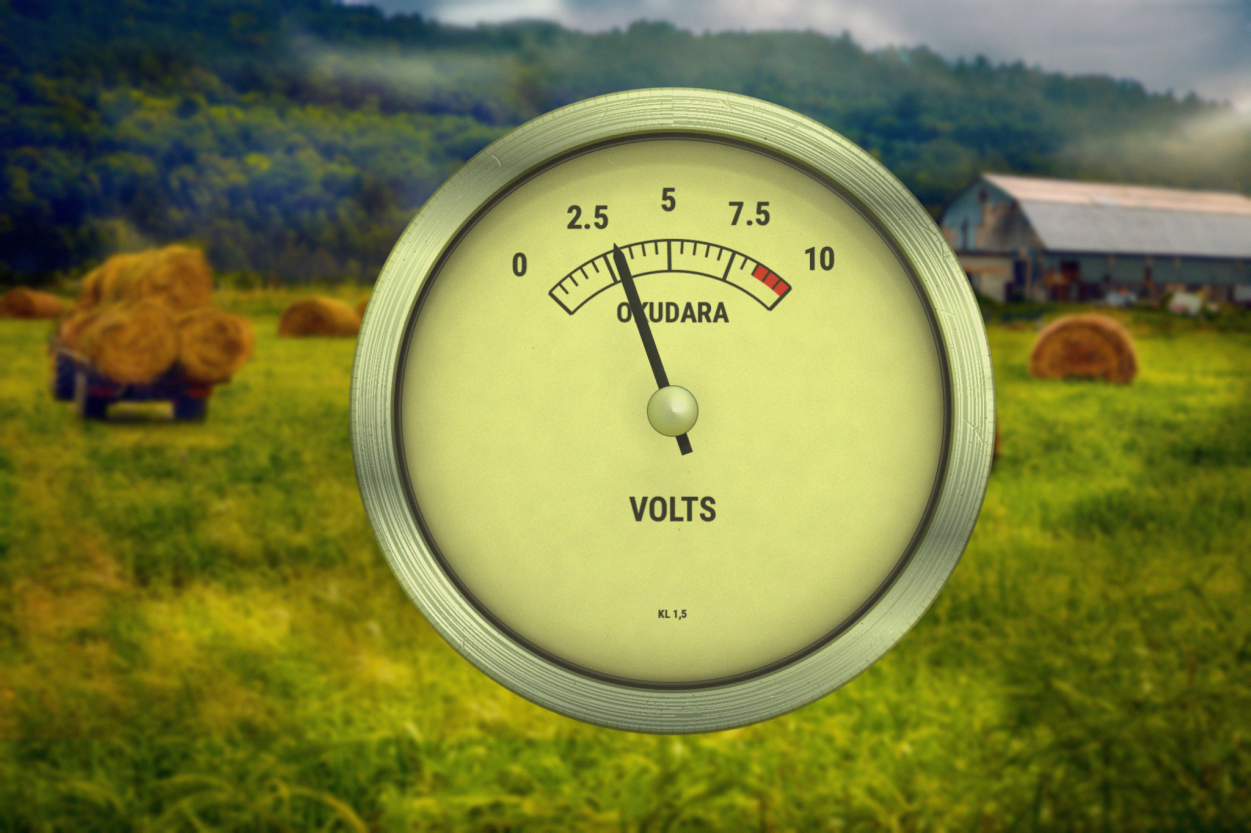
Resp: {"value": 3, "unit": "V"}
